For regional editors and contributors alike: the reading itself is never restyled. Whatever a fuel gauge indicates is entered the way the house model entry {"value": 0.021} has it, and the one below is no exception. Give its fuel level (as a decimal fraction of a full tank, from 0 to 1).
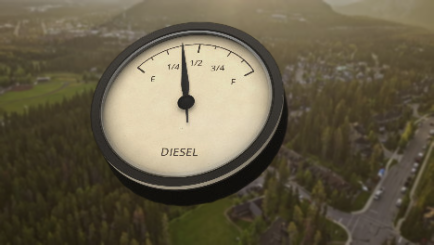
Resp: {"value": 0.375}
